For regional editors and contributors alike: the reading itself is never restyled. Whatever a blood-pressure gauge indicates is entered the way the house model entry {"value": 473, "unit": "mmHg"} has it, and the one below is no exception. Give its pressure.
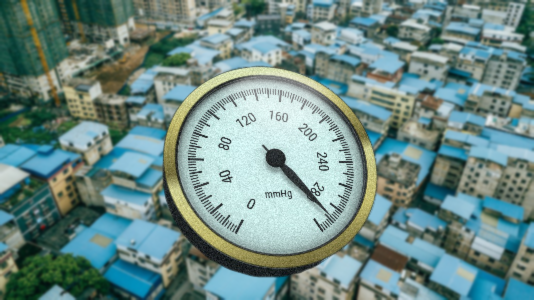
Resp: {"value": 290, "unit": "mmHg"}
